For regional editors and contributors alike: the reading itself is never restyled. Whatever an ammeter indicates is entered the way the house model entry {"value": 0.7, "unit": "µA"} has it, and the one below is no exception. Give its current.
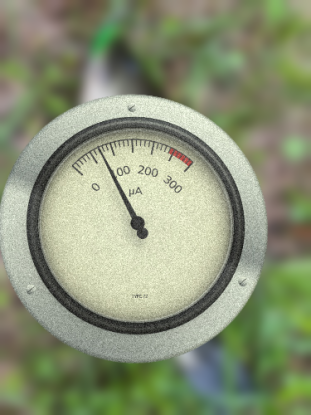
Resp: {"value": 70, "unit": "µA"}
